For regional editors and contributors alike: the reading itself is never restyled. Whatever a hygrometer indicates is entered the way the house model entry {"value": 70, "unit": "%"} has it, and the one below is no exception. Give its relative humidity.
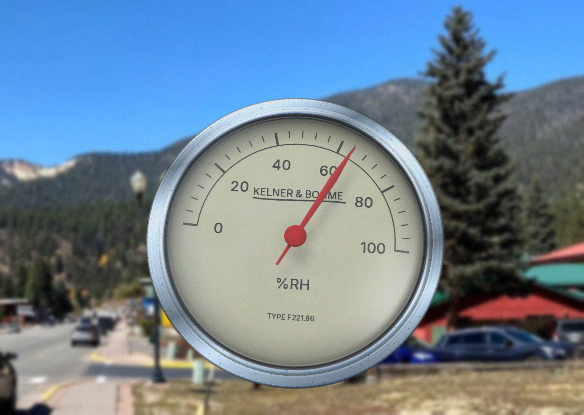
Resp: {"value": 64, "unit": "%"}
